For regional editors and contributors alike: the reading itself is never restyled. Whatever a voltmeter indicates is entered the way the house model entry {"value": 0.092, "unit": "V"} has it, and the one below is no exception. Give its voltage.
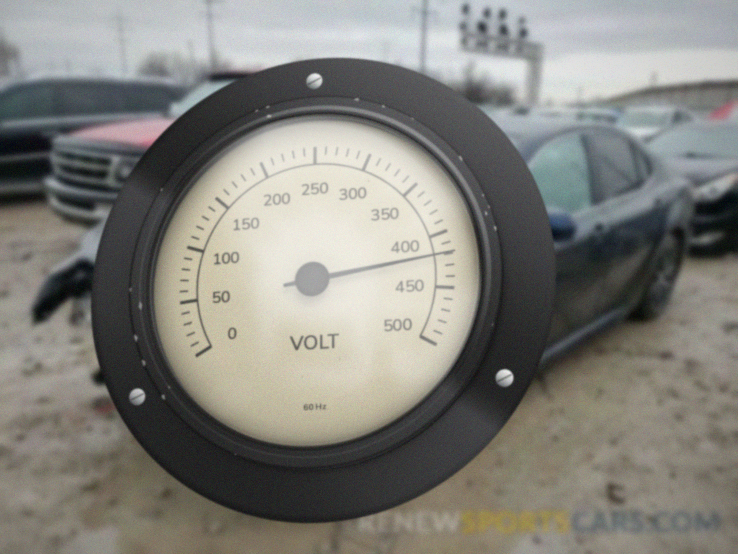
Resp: {"value": 420, "unit": "V"}
